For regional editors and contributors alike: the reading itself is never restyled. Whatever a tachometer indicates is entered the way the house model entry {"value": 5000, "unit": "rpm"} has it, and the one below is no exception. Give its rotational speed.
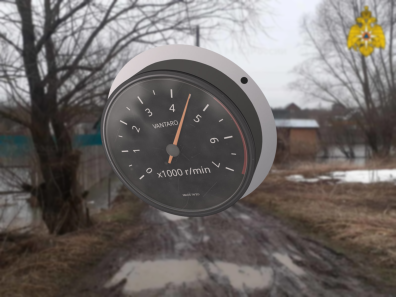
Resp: {"value": 4500, "unit": "rpm"}
